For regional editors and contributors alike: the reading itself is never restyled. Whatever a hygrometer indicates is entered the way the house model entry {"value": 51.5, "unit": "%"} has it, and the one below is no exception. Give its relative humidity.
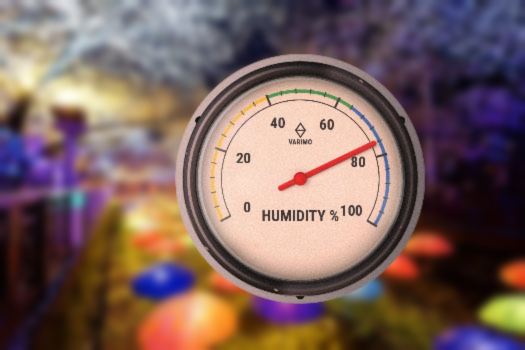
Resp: {"value": 76, "unit": "%"}
